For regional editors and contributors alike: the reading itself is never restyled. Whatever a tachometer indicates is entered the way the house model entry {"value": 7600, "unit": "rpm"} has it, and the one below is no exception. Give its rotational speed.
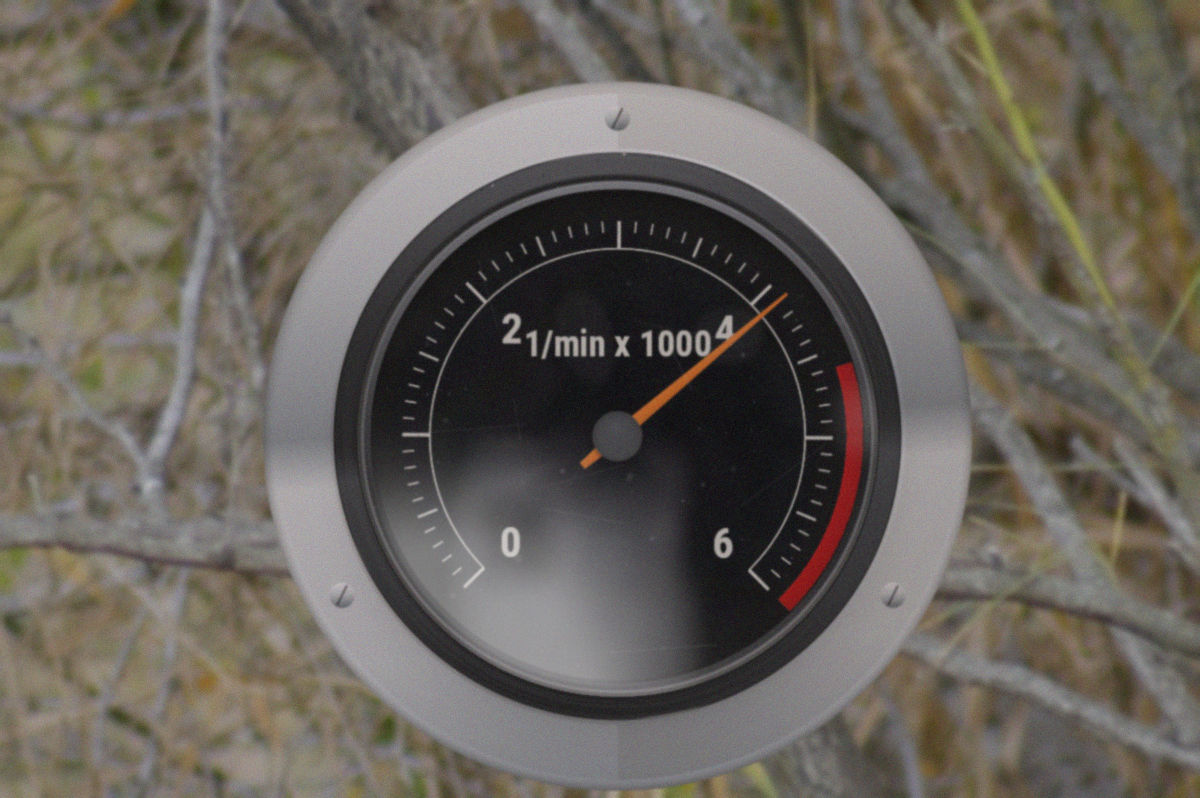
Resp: {"value": 4100, "unit": "rpm"}
